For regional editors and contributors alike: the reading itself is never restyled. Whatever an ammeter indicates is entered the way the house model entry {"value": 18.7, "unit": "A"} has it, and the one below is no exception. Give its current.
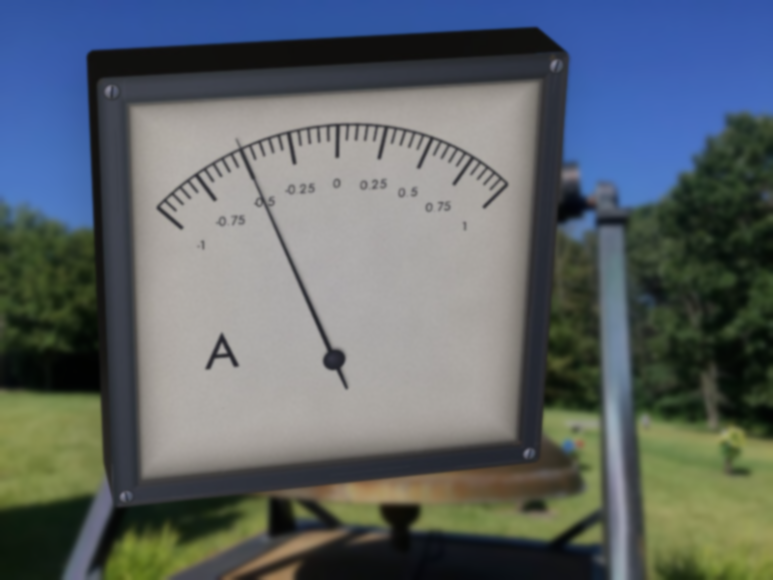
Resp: {"value": -0.5, "unit": "A"}
